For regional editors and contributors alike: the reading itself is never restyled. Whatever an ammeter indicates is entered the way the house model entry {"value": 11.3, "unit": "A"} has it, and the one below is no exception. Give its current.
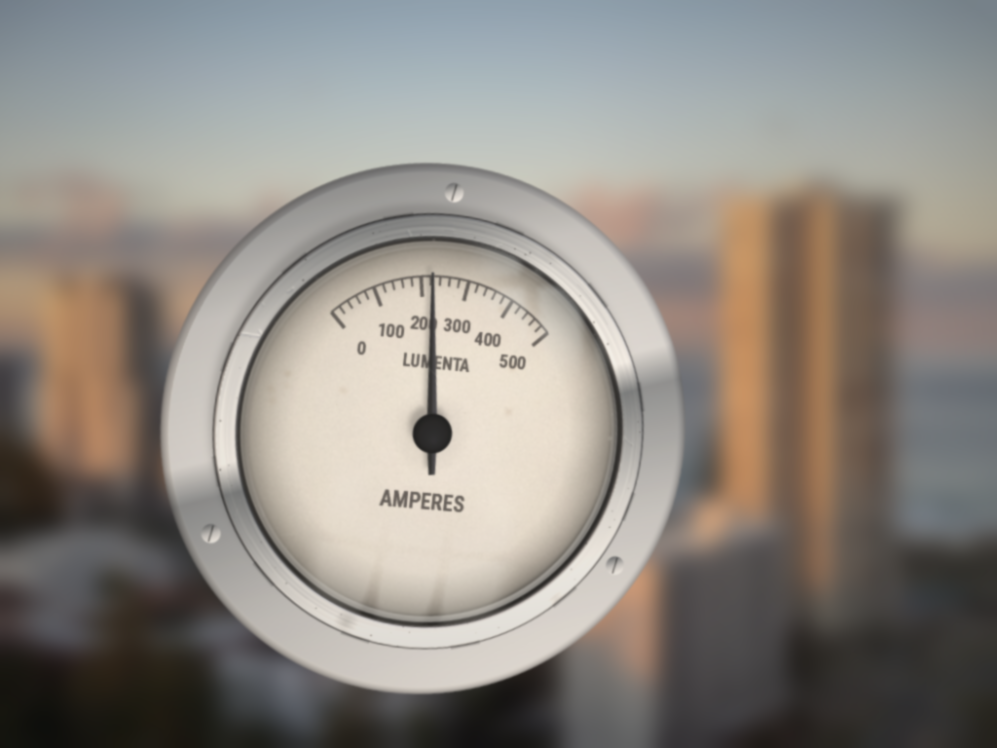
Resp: {"value": 220, "unit": "A"}
